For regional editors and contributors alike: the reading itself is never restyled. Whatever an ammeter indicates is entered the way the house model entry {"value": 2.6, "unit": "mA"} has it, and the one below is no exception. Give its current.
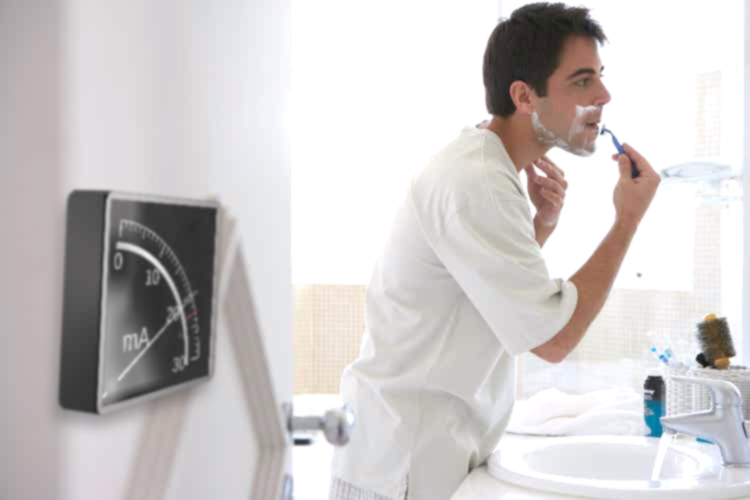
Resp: {"value": 20, "unit": "mA"}
